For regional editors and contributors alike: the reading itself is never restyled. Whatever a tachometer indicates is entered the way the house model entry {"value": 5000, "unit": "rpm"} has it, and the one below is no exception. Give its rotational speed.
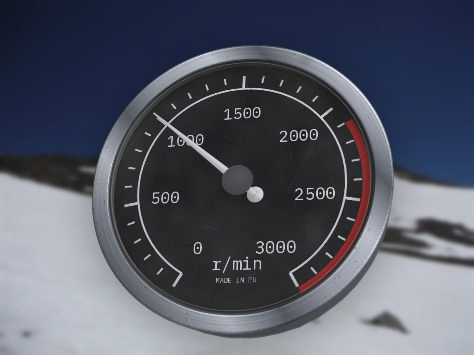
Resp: {"value": 1000, "unit": "rpm"}
